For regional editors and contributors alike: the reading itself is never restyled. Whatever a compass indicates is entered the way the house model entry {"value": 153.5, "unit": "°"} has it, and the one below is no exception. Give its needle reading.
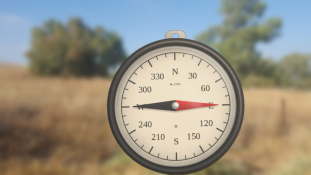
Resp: {"value": 90, "unit": "°"}
